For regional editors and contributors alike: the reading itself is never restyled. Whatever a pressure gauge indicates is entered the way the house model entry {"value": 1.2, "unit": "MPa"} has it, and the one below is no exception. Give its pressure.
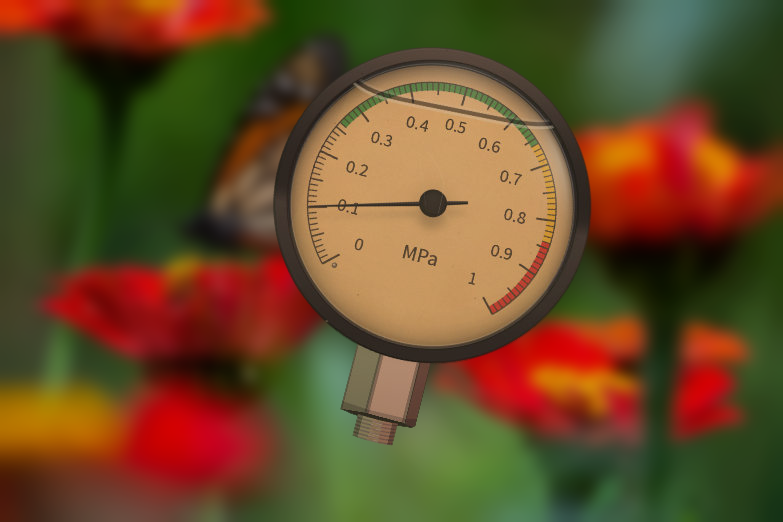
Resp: {"value": 0.1, "unit": "MPa"}
